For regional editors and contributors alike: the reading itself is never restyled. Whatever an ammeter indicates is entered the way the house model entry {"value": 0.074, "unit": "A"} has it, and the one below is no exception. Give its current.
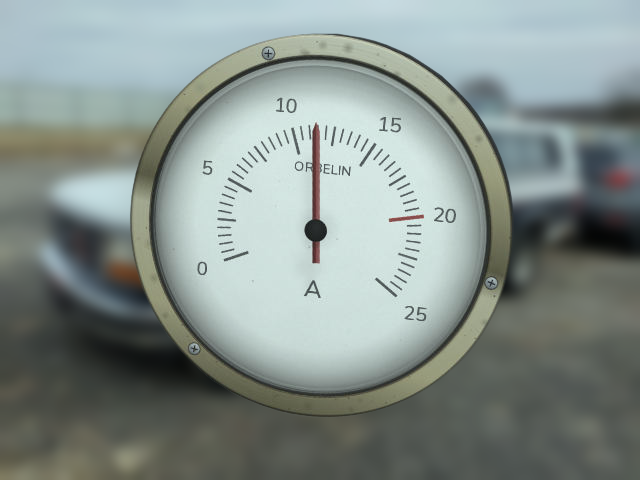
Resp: {"value": 11.5, "unit": "A"}
